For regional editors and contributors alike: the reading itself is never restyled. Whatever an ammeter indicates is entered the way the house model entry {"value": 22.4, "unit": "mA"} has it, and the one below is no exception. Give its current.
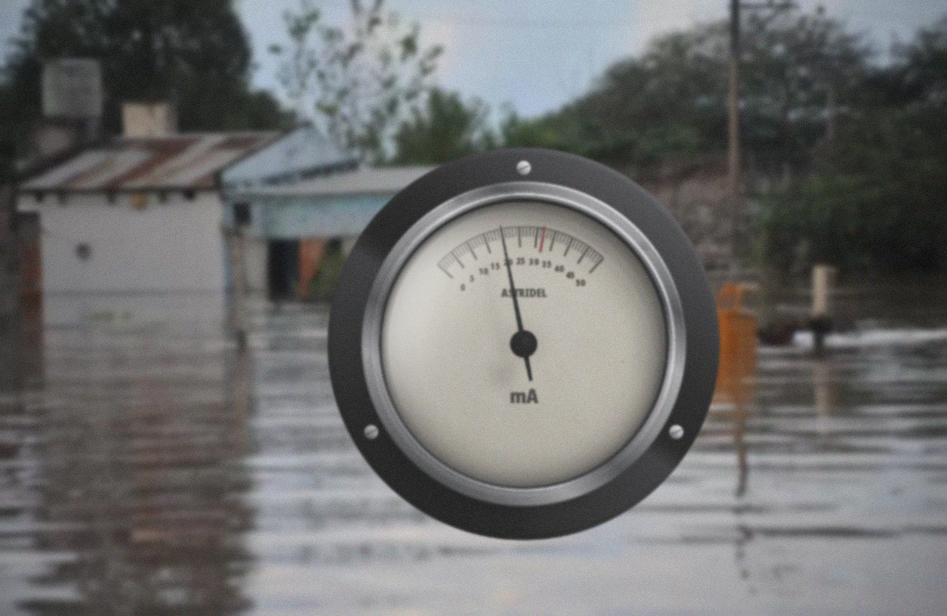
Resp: {"value": 20, "unit": "mA"}
